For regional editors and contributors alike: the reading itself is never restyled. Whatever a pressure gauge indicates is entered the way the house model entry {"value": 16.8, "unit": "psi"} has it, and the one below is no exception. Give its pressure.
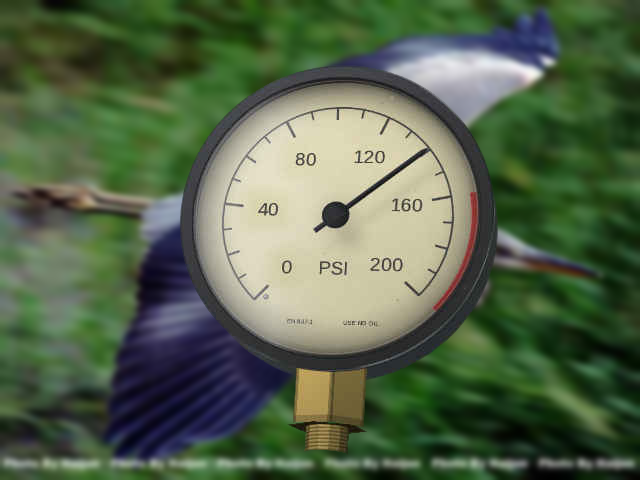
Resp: {"value": 140, "unit": "psi"}
